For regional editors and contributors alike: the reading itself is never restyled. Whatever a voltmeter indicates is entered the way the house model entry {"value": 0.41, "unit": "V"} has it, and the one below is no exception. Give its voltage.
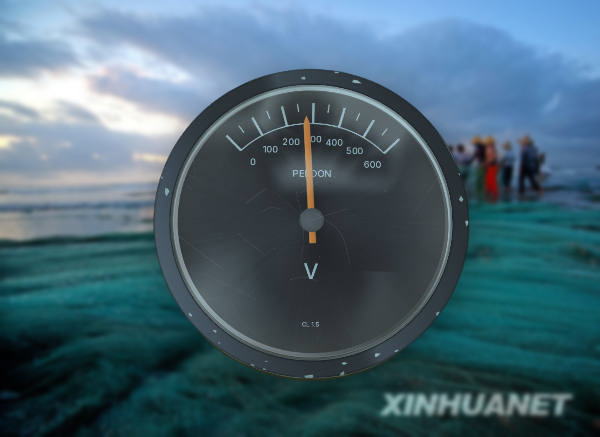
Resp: {"value": 275, "unit": "V"}
